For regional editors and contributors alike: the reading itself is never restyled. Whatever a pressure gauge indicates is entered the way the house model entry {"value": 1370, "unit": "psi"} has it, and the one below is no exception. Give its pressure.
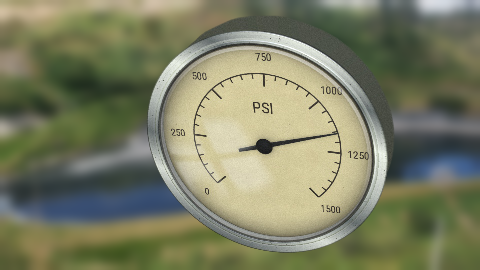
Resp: {"value": 1150, "unit": "psi"}
